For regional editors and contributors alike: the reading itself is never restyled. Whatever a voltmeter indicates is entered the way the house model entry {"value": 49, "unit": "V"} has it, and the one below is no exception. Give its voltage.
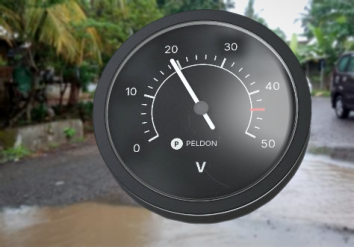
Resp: {"value": 19, "unit": "V"}
